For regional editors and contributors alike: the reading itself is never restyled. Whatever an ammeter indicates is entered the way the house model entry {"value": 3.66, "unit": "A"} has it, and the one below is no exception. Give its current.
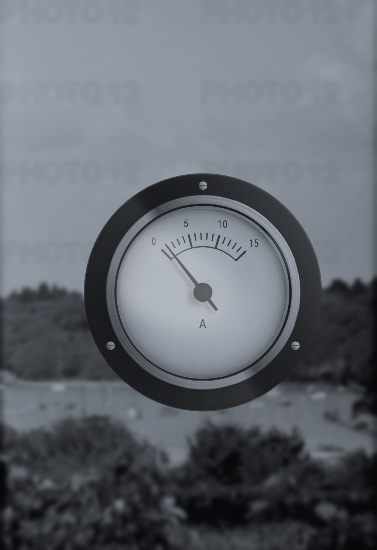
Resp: {"value": 1, "unit": "A"}
